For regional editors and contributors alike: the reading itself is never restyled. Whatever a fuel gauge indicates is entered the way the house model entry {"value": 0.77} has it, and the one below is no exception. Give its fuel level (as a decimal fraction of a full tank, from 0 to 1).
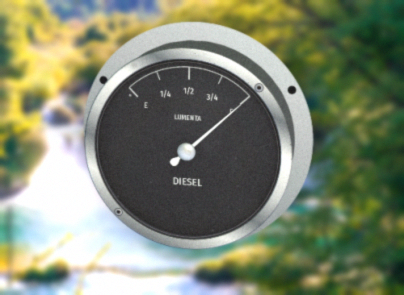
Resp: {"value": 1}
